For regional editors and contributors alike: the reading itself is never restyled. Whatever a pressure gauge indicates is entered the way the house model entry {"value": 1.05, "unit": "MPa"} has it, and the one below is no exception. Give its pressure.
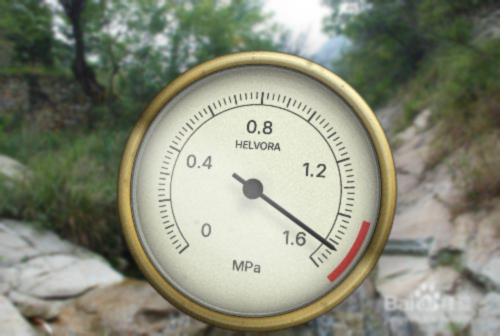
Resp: {"value": 1.52, "unit": "MPa"}
